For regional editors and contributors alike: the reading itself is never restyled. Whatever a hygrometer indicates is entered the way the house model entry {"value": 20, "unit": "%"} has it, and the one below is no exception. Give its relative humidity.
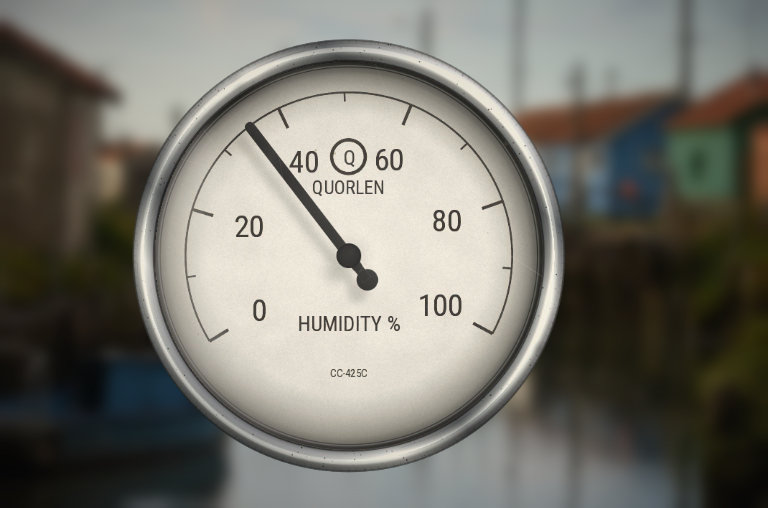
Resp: {"value": 35, "unit": "%"}
